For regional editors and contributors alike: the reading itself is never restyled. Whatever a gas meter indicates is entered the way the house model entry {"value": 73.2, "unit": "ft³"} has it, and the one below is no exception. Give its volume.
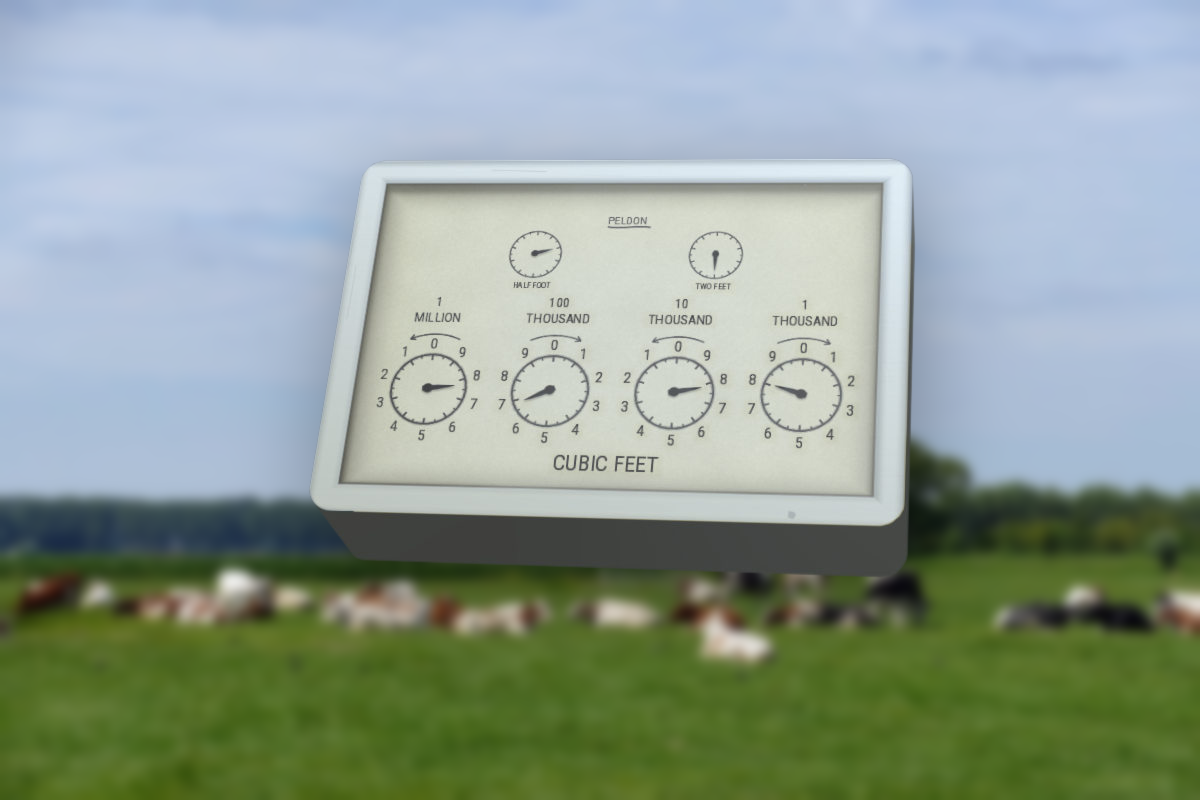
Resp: {"value": 767800, "unit": "ft³"}
